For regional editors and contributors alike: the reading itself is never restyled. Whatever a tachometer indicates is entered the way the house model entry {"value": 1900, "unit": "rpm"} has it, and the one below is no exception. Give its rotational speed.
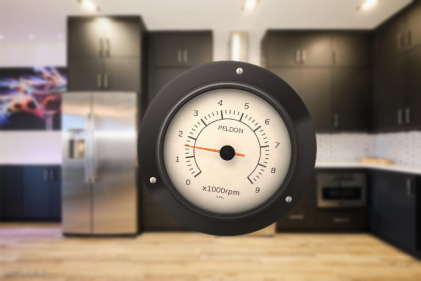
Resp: {"value": 1600, "unit": "rpm"}
